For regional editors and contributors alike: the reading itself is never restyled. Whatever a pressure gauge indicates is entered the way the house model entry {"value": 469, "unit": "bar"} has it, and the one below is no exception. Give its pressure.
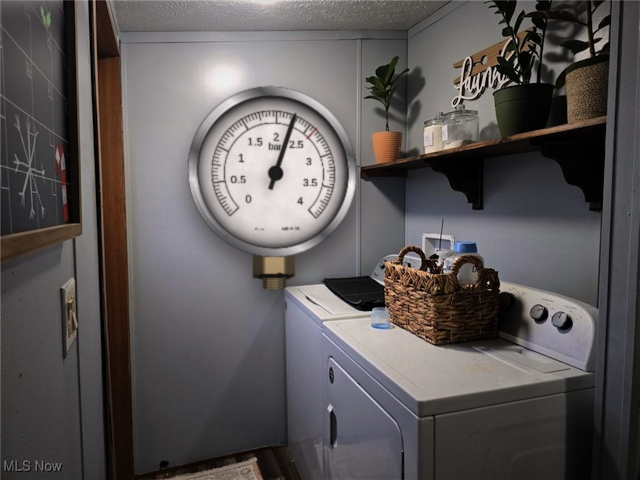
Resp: {"value": 2.25, "unit": "bar"}
